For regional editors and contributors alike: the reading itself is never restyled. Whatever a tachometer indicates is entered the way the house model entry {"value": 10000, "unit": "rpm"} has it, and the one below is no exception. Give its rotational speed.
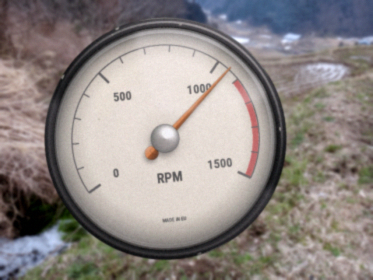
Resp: {"value": 1050, "unit": "rpm"}
